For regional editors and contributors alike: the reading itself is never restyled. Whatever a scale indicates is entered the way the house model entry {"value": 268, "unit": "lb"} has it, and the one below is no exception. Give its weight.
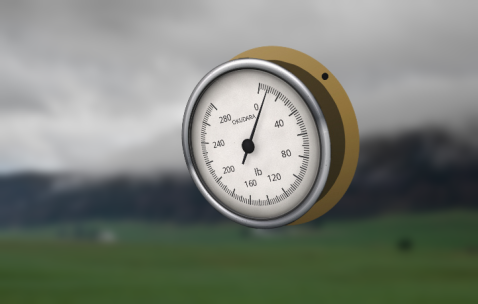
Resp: {"value": 10, "unit": "lb"}
